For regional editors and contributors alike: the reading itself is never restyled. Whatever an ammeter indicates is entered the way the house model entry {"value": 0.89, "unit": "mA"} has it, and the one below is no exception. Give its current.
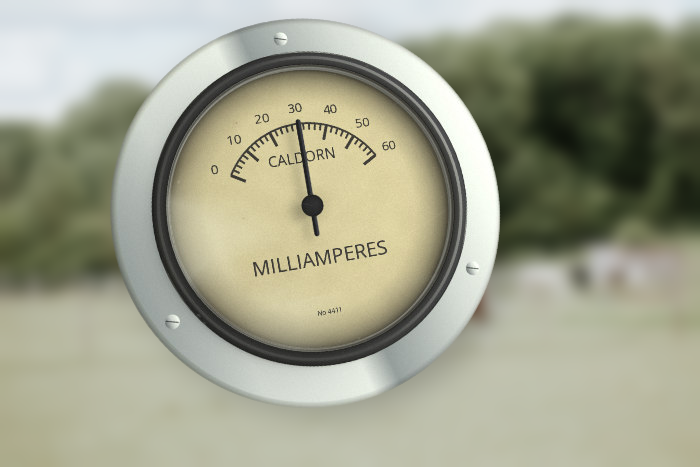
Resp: {"value": 30, "unit": "mA"}
